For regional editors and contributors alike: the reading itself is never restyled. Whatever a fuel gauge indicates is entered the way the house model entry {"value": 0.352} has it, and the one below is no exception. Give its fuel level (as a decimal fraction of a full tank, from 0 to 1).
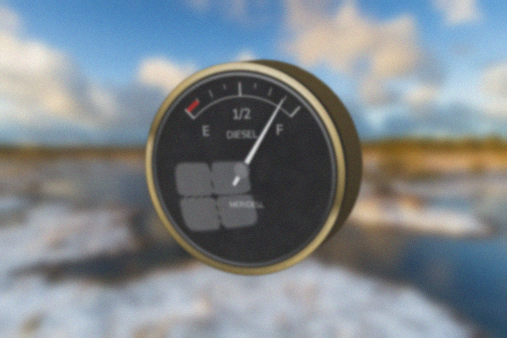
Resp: {"value": 0.875}
